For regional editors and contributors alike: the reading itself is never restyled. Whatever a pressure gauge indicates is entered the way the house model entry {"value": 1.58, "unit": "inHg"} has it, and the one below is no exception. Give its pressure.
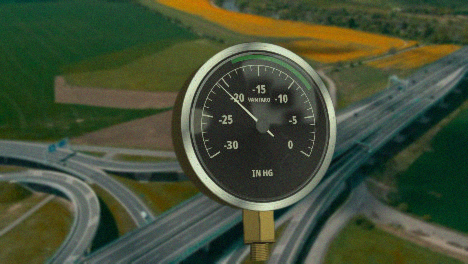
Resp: {"value": -21, "unit": "inHg"}
